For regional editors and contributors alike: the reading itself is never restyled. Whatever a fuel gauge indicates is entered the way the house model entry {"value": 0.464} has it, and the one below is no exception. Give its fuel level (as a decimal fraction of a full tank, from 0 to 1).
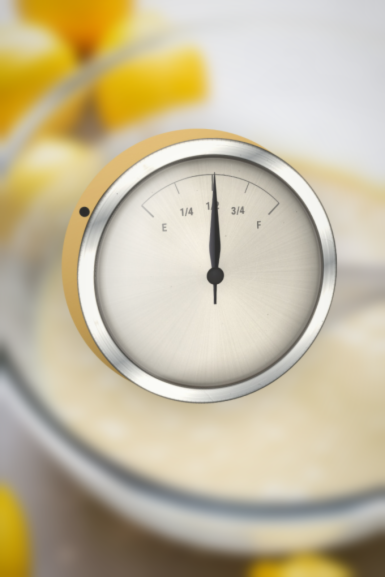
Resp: {"value": 0.5}
